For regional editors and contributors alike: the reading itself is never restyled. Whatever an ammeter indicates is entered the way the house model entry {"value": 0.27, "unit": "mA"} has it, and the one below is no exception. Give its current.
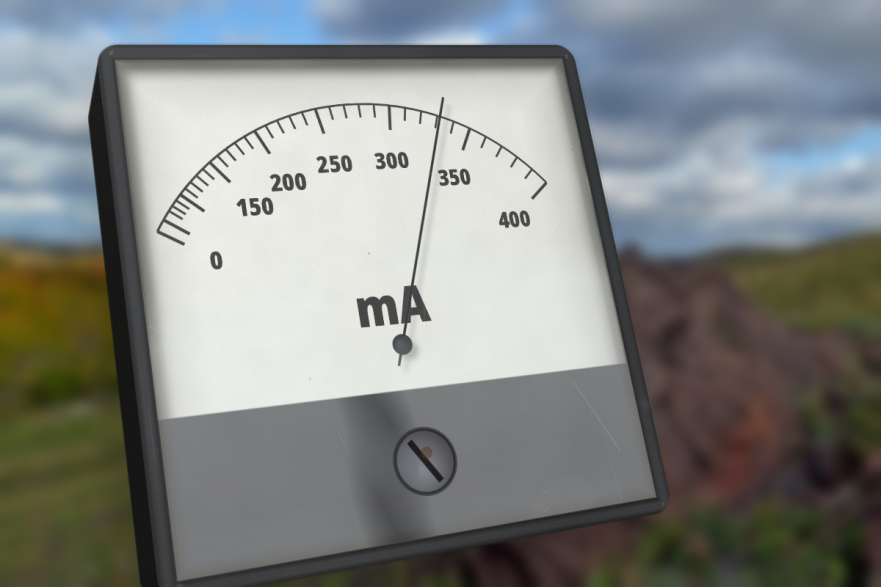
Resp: {"value": 330, "unit": "mA"}
